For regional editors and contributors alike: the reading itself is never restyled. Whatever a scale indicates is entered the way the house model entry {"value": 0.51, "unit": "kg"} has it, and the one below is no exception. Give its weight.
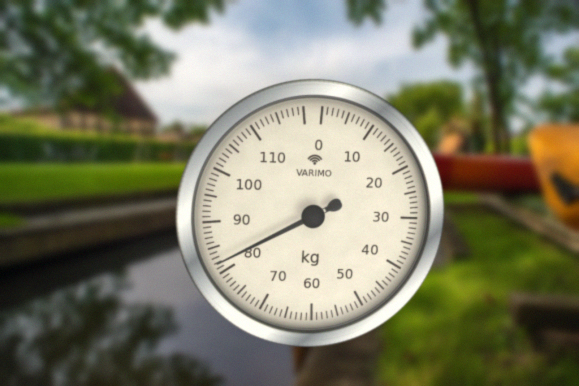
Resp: {"value": 82, "unit": "kg"}
